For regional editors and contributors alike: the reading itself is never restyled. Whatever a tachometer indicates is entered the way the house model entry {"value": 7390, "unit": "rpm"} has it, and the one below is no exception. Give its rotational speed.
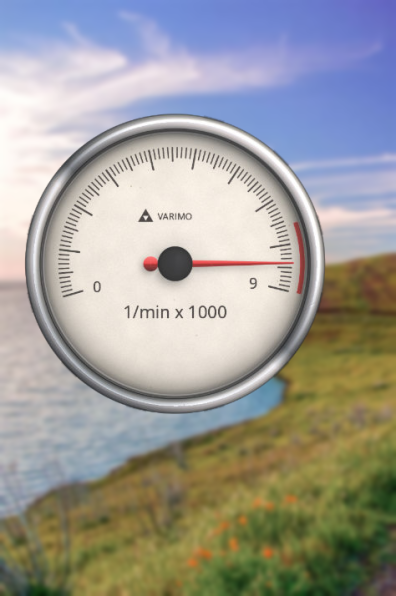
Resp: {"value": 8400, "unit": "rpm"}
